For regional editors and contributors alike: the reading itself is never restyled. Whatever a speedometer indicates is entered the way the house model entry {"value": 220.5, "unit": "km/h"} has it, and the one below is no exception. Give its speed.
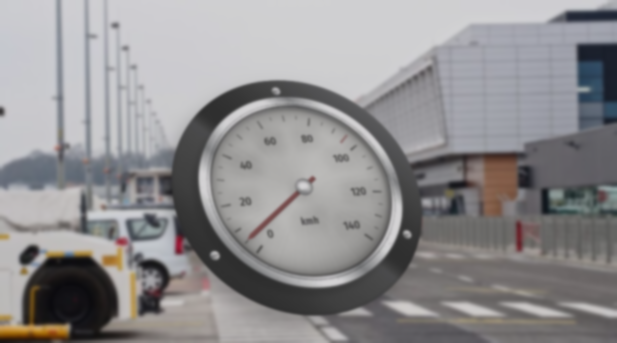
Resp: {"value": 5, "unit": "km/h"}
